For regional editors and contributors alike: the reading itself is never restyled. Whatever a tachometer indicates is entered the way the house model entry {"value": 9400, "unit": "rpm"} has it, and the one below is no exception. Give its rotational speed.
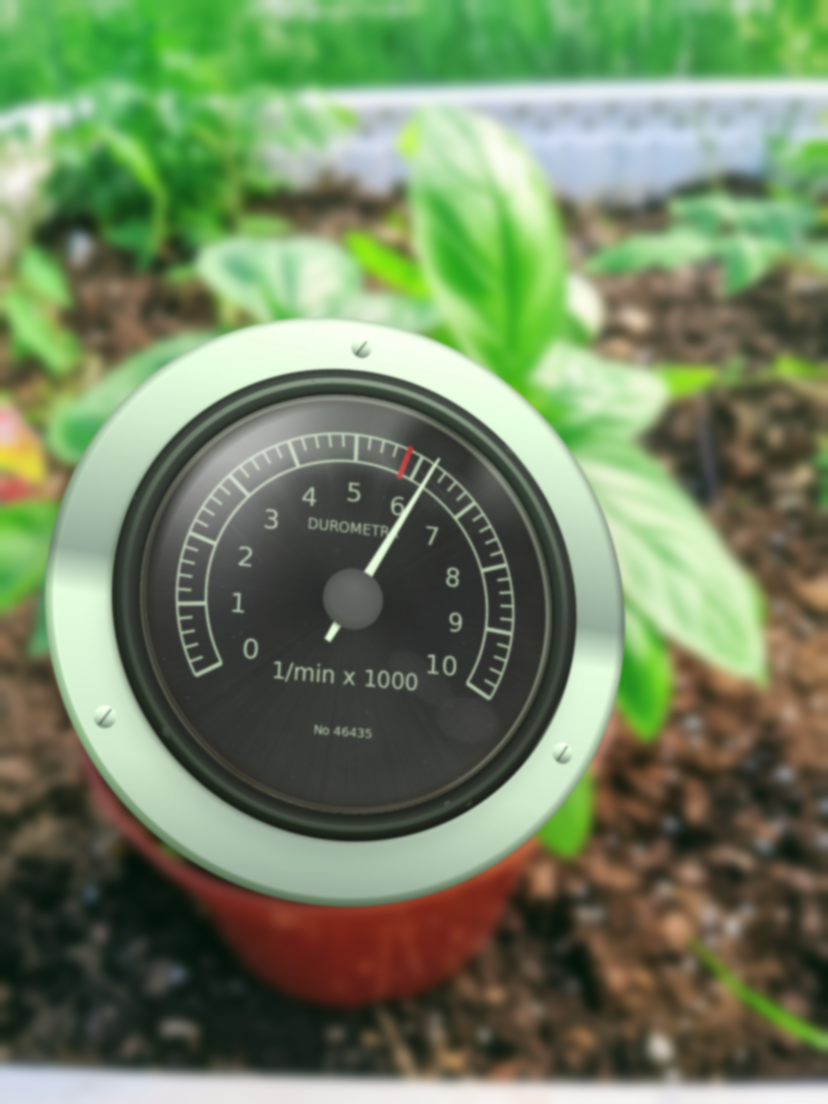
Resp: {"value": 6200, "unit": "rpm"}
